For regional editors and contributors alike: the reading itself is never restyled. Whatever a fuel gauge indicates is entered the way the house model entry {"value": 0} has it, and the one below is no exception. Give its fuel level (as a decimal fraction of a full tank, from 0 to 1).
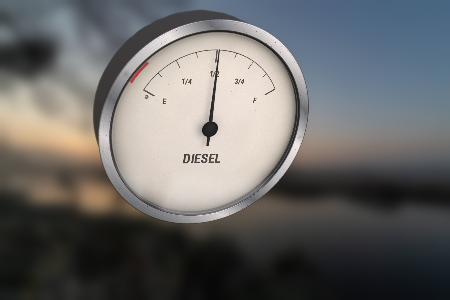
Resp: {"value": 0.5}
